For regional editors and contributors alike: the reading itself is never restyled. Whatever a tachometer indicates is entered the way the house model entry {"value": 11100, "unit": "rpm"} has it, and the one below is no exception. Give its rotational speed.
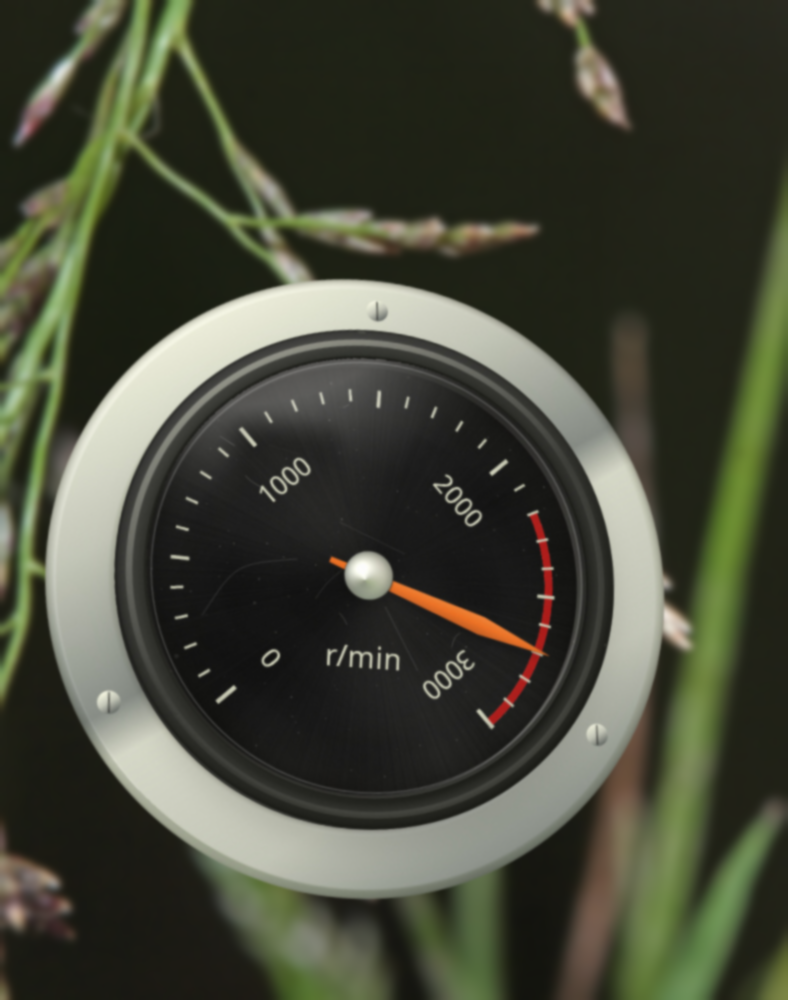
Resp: {"value": 2700, "unit": "rpm"}
